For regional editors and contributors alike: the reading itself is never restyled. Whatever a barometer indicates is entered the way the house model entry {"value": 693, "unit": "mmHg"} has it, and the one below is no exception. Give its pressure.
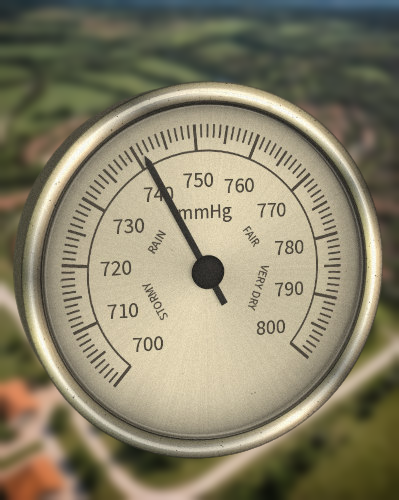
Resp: {"value": 741, "unit": "mmHg"}
